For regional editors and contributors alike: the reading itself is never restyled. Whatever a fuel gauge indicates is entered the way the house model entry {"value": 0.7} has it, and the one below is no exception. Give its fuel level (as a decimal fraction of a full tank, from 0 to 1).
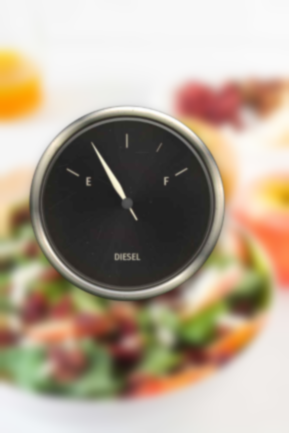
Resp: {"value": 0.25}
